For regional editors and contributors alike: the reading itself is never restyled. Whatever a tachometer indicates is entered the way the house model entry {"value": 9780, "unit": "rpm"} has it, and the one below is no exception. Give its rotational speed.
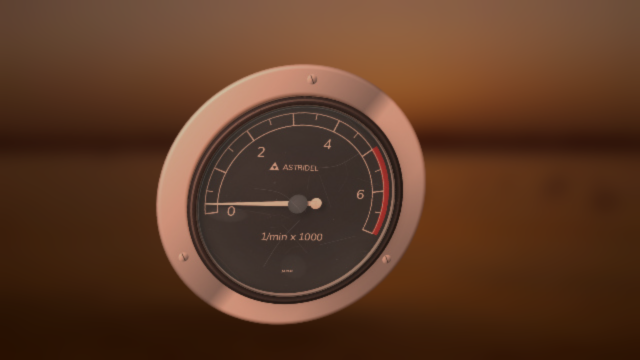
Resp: {"value": 250, "unit": "rpm"}
